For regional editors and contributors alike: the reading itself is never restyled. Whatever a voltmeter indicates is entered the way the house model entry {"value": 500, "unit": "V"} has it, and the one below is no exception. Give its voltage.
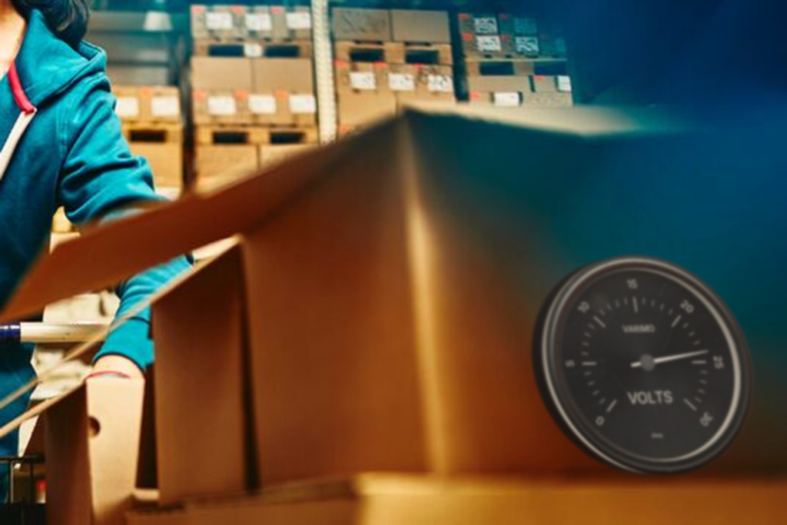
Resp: {"value": 24, "unit": "V"}
